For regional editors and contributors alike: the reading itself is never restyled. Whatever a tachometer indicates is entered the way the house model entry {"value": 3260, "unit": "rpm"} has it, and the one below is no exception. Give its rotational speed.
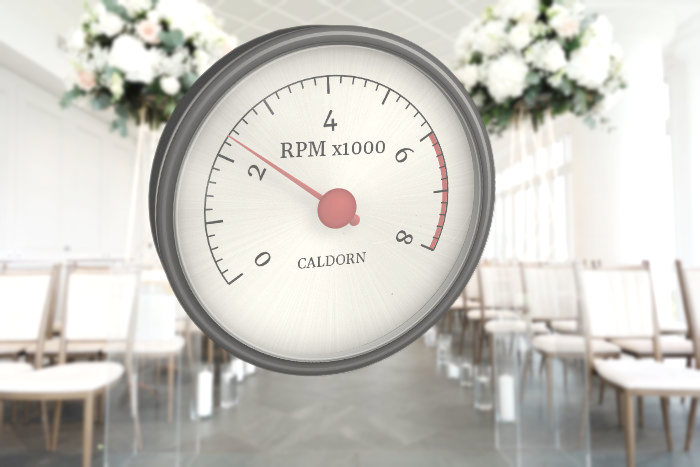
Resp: {"value": 2300, "unit": "rpm"}
